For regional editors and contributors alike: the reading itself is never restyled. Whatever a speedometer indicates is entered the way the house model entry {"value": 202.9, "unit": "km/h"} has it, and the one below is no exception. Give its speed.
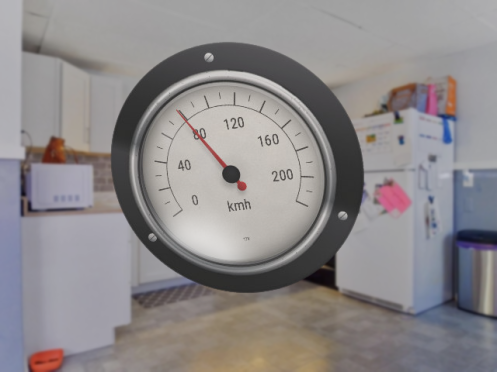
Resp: {"value": 80, "unit": "km/h"}
